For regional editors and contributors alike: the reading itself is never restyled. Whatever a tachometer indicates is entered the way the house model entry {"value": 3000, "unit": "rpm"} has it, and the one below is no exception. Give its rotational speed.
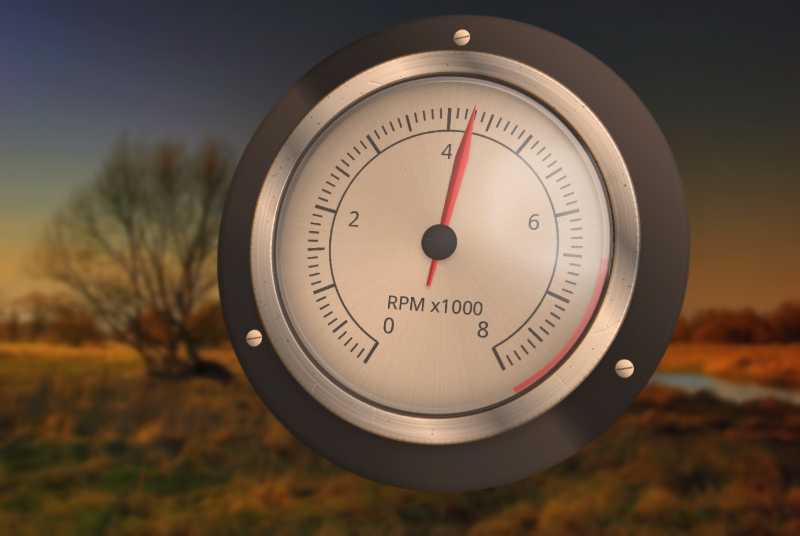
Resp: {"value": 4300, "unit": "rpm"}
